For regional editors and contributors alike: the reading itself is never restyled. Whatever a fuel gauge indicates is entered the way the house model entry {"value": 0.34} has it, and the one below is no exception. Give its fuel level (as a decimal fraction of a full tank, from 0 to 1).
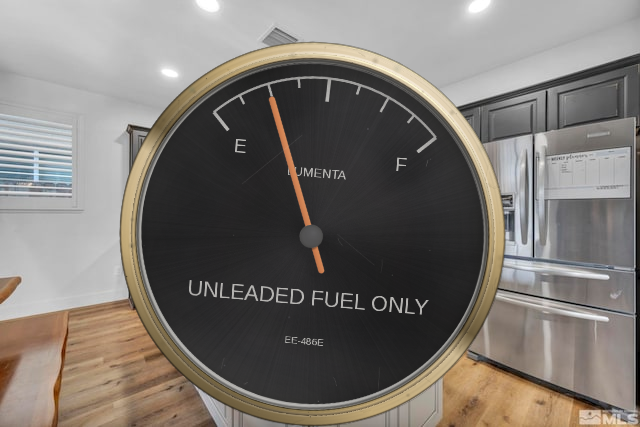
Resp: {"value": 0.25}
